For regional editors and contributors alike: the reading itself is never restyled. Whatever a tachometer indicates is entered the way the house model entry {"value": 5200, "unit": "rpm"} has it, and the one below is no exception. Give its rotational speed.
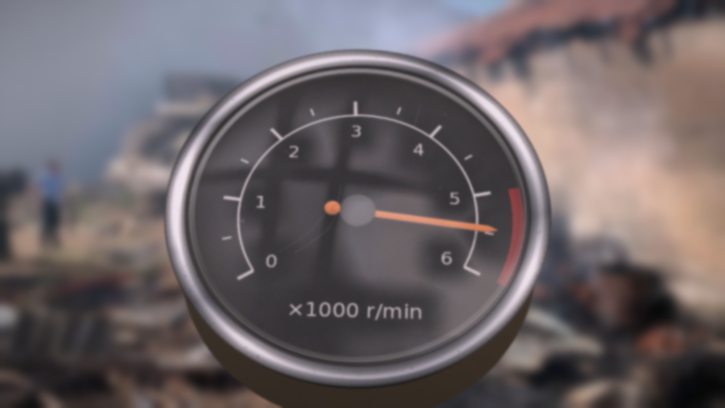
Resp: {"value": 5500, "unit": "rpm"}
